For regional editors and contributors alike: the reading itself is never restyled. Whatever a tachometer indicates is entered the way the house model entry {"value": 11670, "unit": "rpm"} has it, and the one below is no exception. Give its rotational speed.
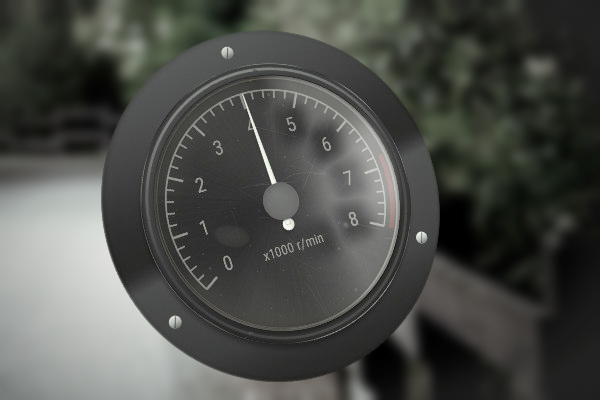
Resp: {"value": 4000, "unit": "rpm"}
